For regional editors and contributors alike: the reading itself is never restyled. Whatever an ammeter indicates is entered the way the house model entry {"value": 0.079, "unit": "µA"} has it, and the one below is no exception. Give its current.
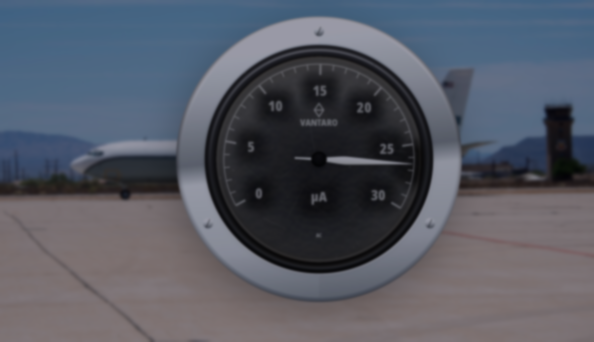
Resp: {"value": 26.5, "unit": "µA"}
